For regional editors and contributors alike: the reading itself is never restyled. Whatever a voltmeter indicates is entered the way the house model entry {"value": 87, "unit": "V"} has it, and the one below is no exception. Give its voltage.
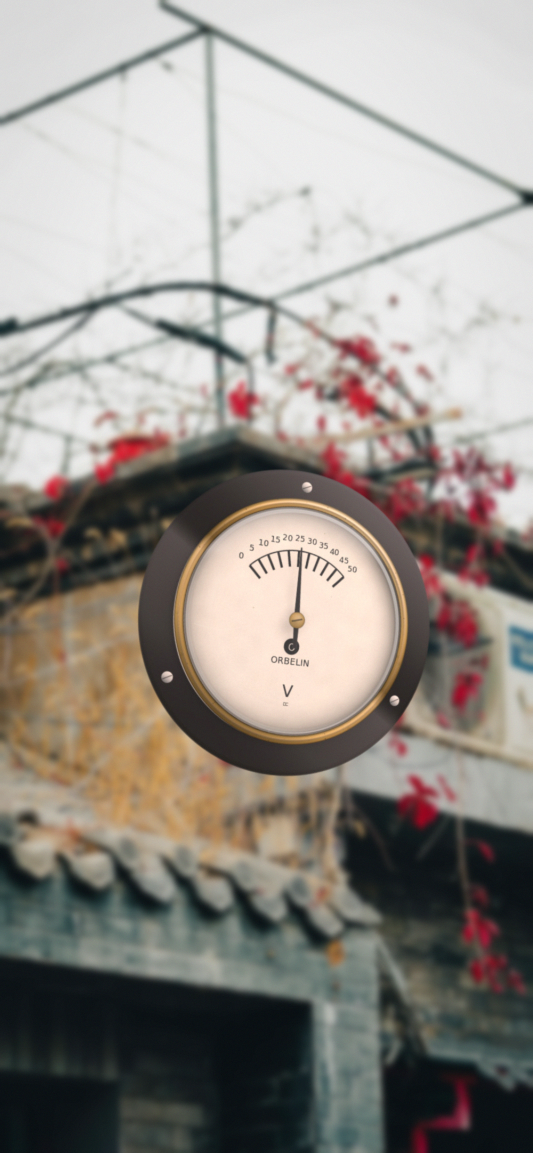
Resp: {"value": 25, "unit": "V"}
